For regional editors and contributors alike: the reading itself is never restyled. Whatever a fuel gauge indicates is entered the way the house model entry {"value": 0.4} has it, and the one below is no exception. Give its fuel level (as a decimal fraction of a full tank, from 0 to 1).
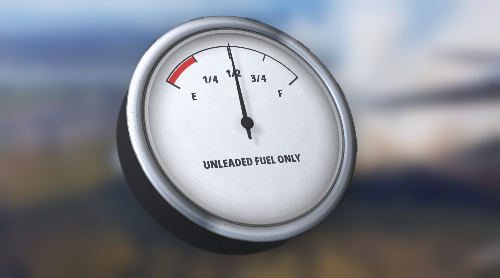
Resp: {"value": 0.5}
